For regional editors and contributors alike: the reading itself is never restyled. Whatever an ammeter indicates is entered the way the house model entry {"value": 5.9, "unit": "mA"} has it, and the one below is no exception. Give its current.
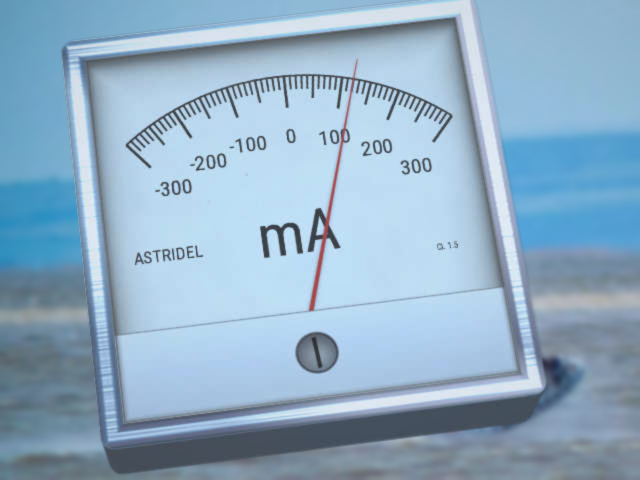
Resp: {"value": 120, "unit": "mA"}
